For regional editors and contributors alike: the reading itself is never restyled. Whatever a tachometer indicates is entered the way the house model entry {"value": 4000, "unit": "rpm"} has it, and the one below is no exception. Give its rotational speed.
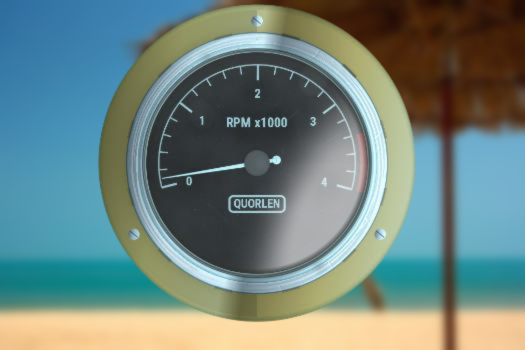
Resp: {"value": 100, "unit": "rpm"}
